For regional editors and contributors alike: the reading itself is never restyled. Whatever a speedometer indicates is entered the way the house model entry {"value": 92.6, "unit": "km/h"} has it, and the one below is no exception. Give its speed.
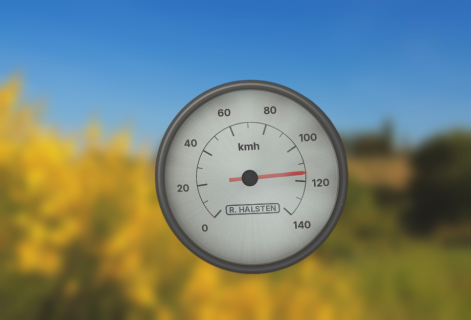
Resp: {"value": 115, "unit": "km/h"}
